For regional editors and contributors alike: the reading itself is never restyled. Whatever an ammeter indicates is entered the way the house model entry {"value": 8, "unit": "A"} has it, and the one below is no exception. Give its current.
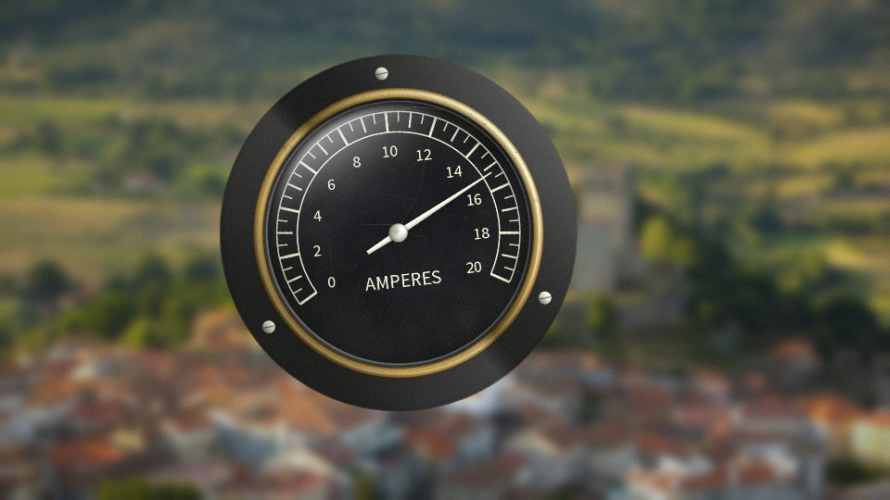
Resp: {"value": 15.25, "unit": "A"}
